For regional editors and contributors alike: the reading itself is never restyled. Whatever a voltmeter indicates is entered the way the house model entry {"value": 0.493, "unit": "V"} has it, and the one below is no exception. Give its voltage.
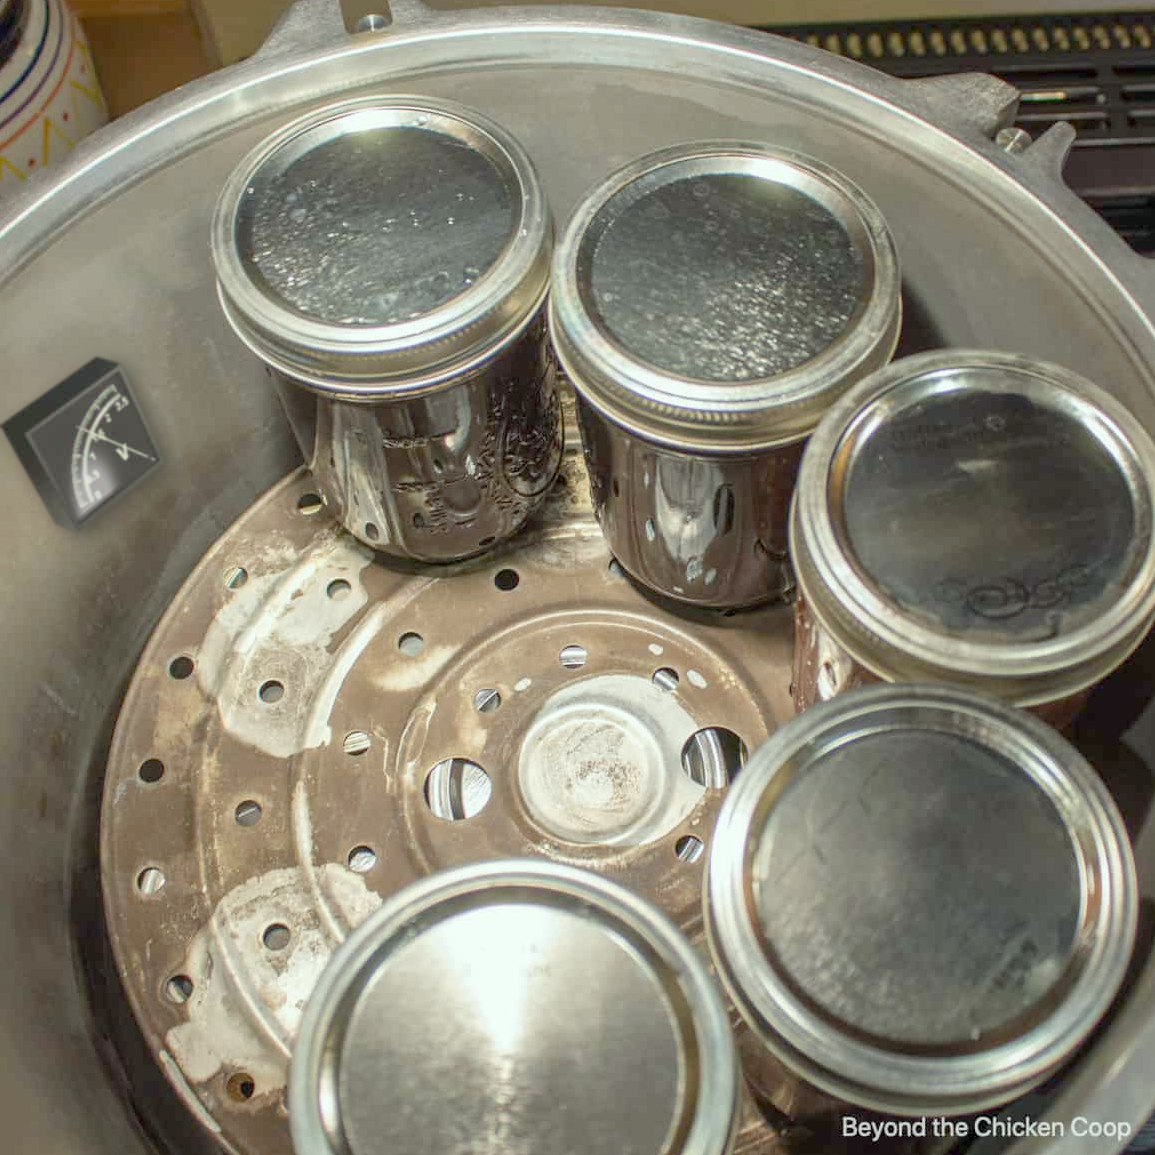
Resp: {"value": 1.5, "unit": "V"}
